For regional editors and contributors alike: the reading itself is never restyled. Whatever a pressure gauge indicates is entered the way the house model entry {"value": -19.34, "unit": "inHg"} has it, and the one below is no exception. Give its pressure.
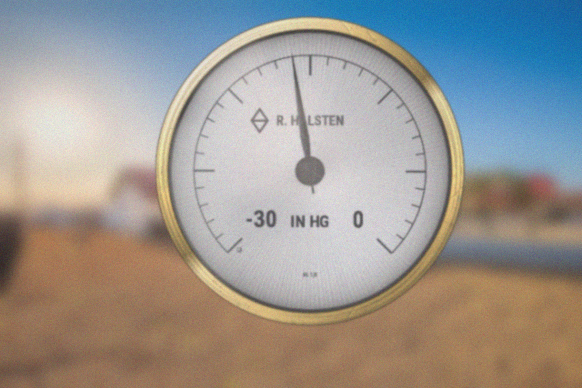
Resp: {"value": -16, "unit": "inHg"}
